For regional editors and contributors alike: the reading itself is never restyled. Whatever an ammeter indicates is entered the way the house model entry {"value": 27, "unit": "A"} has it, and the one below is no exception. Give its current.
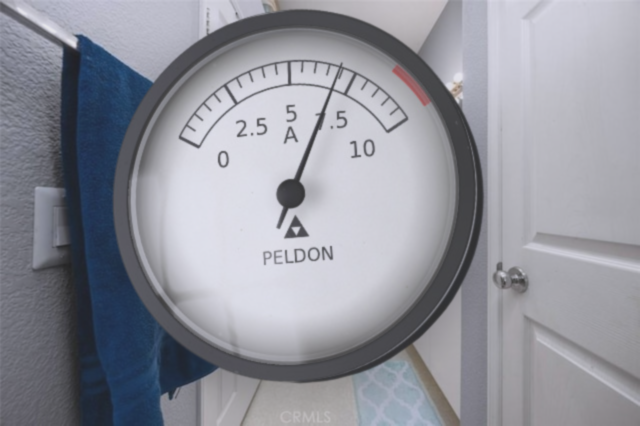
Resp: {"value": 7, "unit": "A"}
